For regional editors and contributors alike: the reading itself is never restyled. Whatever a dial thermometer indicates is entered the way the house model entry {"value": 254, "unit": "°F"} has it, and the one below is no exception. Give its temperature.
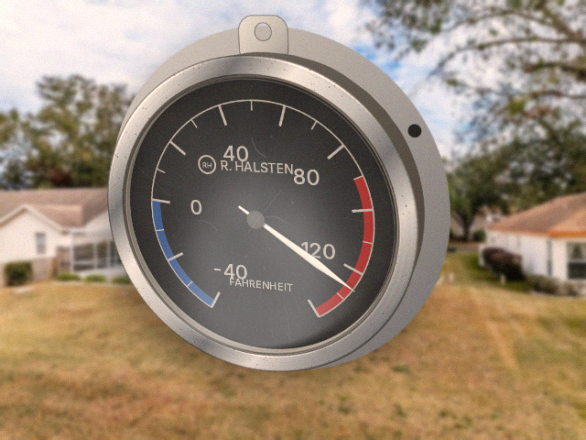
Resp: {"value": 125, "unit": "°F"}
